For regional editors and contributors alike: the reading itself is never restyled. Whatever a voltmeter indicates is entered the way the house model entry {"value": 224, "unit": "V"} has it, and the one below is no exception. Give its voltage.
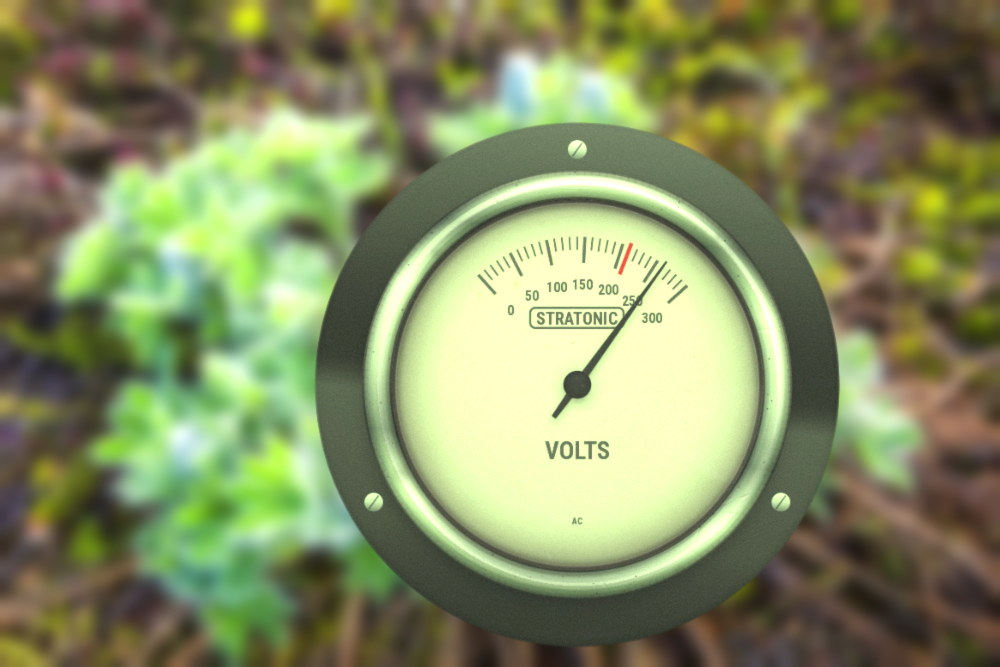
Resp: {"value": 260, "unit": "V"}
